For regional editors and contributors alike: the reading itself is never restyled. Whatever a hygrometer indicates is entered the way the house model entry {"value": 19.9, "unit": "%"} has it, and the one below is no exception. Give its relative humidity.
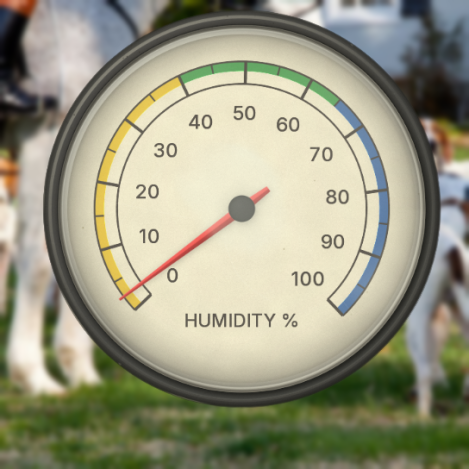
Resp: {"value": 2.5, "unit": "%"}
